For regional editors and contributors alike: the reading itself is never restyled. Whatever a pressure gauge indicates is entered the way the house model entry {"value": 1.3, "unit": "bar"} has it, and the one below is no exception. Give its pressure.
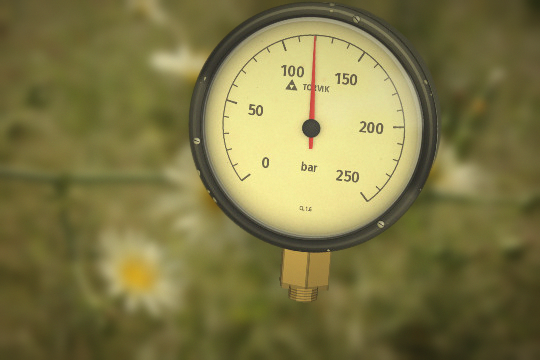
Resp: {"value": 120, "unit": "bar"}
